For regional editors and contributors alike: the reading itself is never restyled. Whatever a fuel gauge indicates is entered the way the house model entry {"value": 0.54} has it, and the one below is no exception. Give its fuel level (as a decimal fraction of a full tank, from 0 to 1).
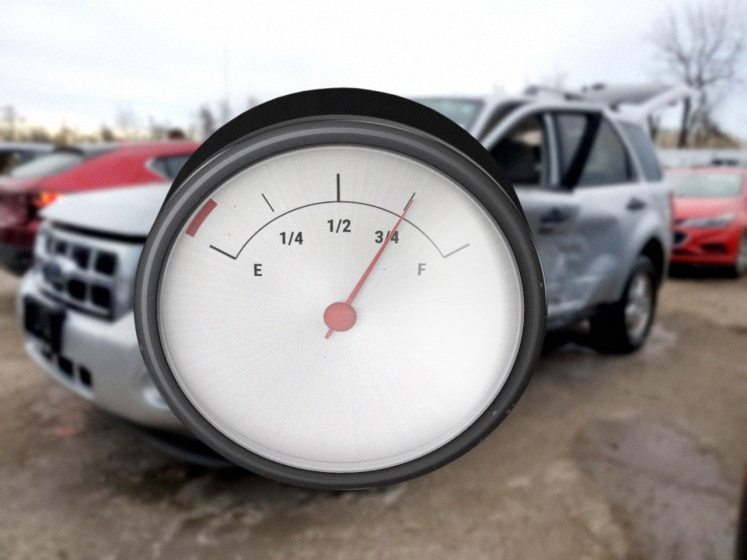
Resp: {"value": 0.75}
